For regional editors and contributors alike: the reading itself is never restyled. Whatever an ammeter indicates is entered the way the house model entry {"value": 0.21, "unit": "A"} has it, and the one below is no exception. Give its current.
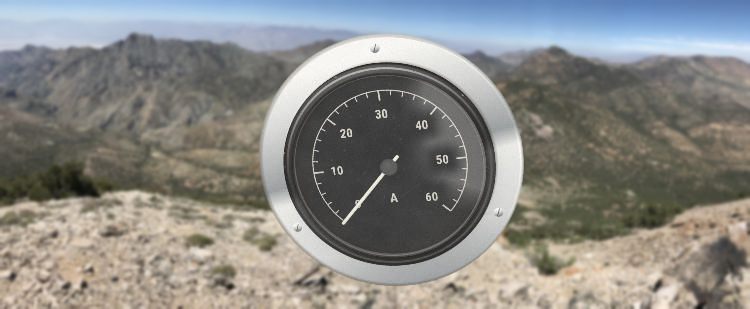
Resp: {"value": 0, "unit": "A"}
